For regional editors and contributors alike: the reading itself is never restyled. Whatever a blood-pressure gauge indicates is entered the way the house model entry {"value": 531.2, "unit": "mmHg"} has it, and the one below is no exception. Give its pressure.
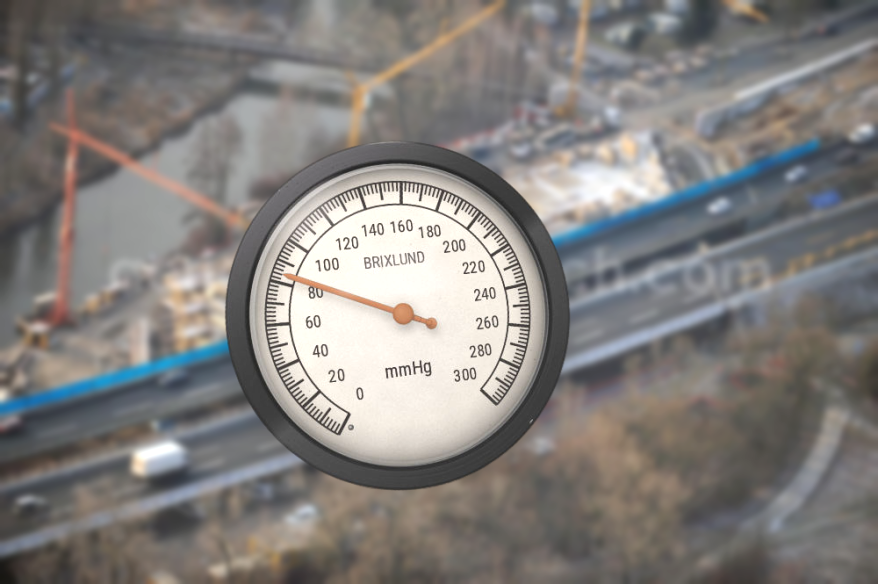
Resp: {"value": 84, "unit": "mmHg"}
